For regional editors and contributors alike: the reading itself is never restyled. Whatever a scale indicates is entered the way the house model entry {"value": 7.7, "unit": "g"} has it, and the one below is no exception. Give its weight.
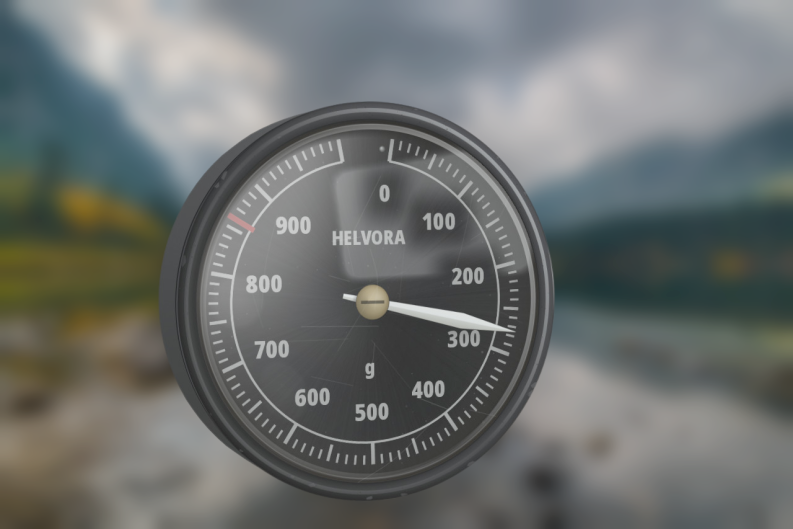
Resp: {"value": 275, "unit": "g"}
